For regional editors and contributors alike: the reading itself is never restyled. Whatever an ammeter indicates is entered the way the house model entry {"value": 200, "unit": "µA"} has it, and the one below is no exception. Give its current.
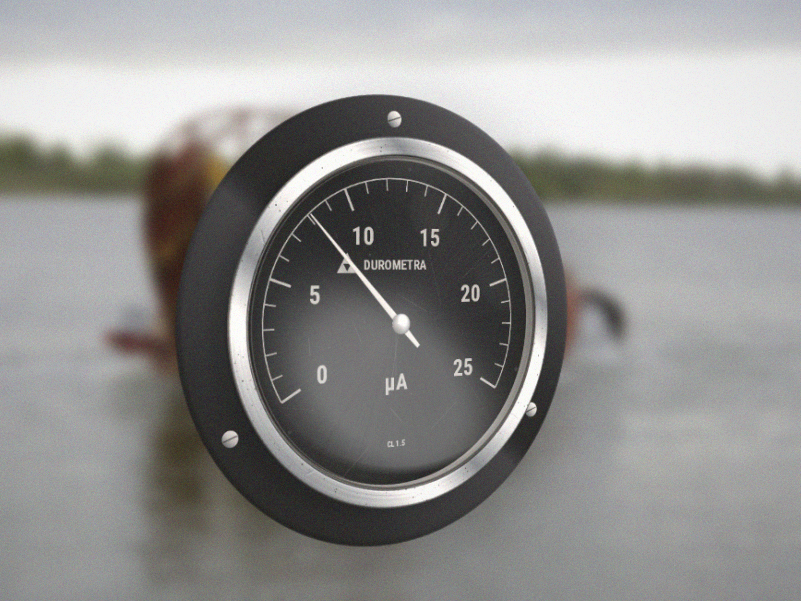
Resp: {"value": 8, "unit": "µA"}
